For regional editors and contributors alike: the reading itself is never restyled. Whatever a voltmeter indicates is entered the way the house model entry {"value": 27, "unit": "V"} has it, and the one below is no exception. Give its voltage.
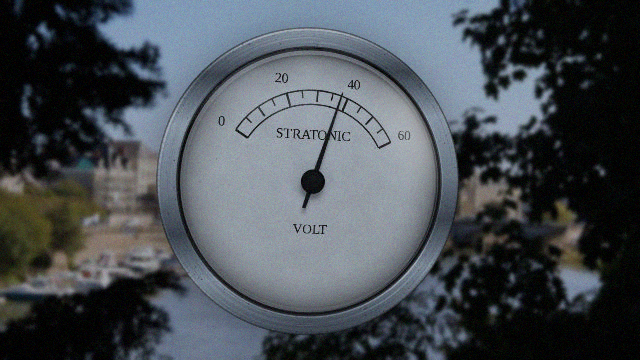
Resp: {"value": 37.5, "unit": "V"}
